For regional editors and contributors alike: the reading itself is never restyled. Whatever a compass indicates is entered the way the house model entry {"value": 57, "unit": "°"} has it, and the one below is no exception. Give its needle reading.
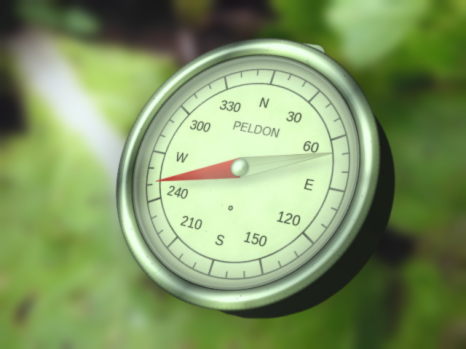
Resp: {"value": 250, "unit": "°"}
